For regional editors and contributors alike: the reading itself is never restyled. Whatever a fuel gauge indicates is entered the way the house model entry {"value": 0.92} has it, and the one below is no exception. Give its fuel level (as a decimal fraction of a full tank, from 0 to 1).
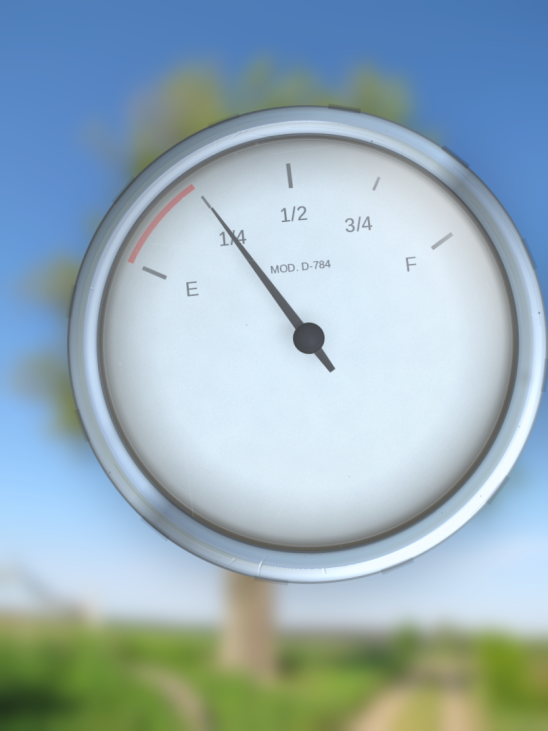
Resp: {"value": 0.25}
